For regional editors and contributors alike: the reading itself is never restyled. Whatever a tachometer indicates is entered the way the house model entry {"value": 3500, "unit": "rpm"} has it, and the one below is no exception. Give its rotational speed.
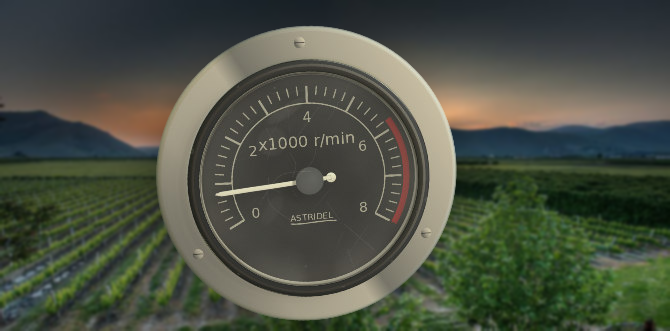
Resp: {"value": 800, "unit": "rpm"}
